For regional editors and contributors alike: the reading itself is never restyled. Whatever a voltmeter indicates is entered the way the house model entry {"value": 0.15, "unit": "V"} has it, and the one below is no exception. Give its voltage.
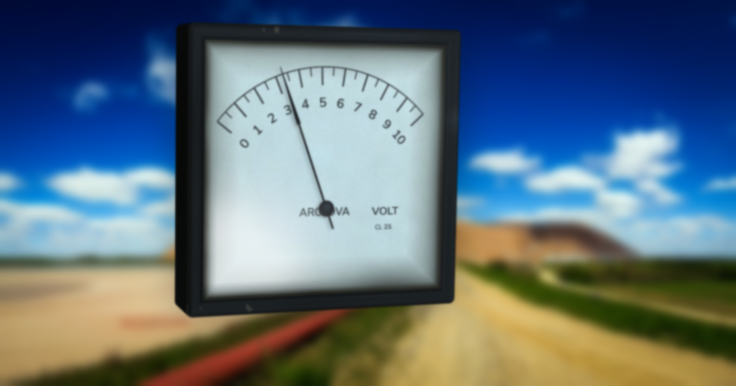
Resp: {"value": 3.25, "unit": "V"}
